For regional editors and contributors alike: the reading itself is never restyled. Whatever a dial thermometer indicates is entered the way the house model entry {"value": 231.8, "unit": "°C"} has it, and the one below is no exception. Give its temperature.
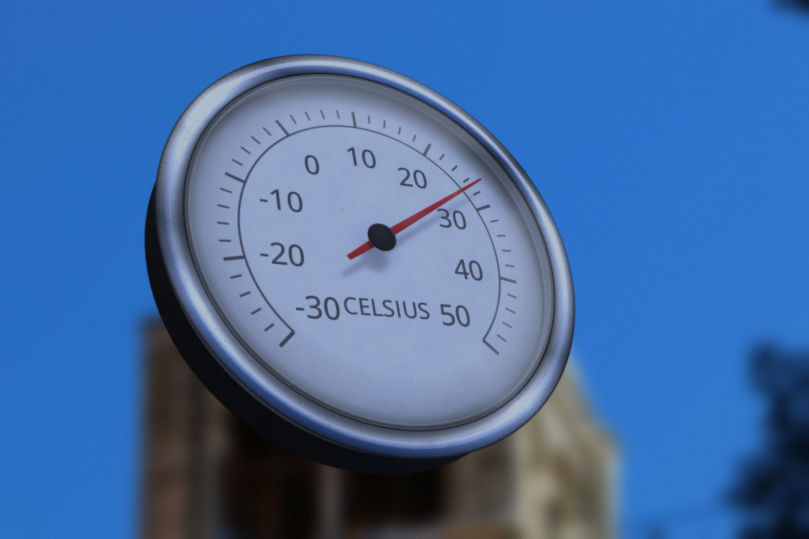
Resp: {"value": 27, "unit": "°C"}
